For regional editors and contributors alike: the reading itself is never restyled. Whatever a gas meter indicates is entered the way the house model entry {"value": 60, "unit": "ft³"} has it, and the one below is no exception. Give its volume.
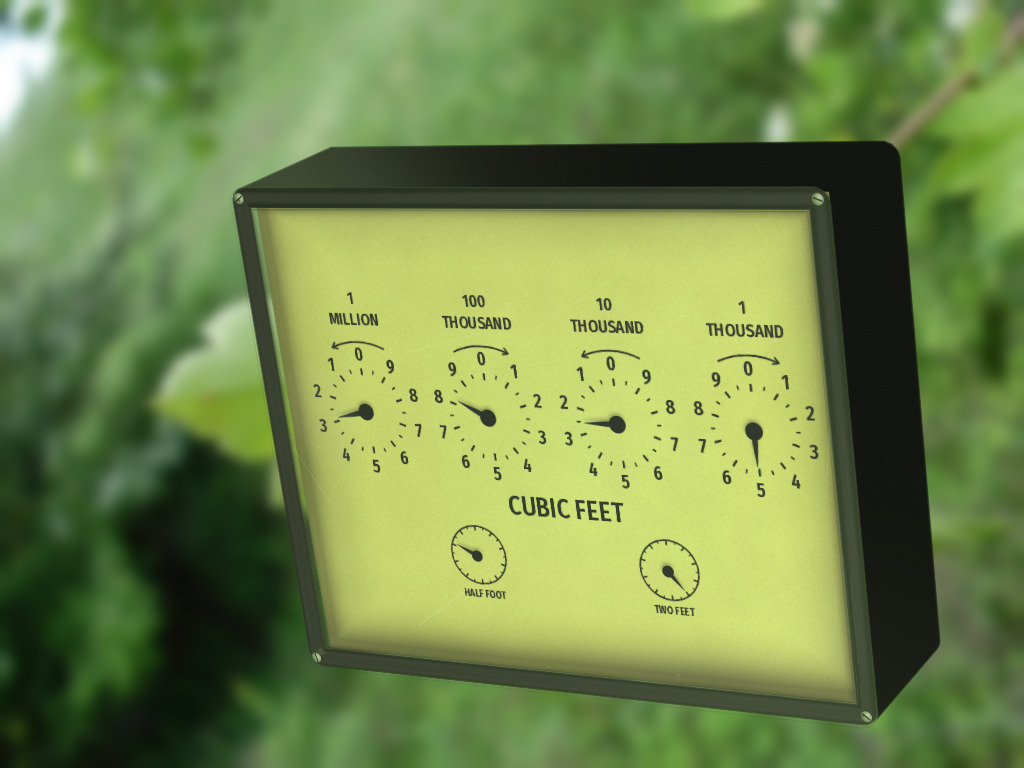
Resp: {"value": 282500, "unit": "ft³"}
